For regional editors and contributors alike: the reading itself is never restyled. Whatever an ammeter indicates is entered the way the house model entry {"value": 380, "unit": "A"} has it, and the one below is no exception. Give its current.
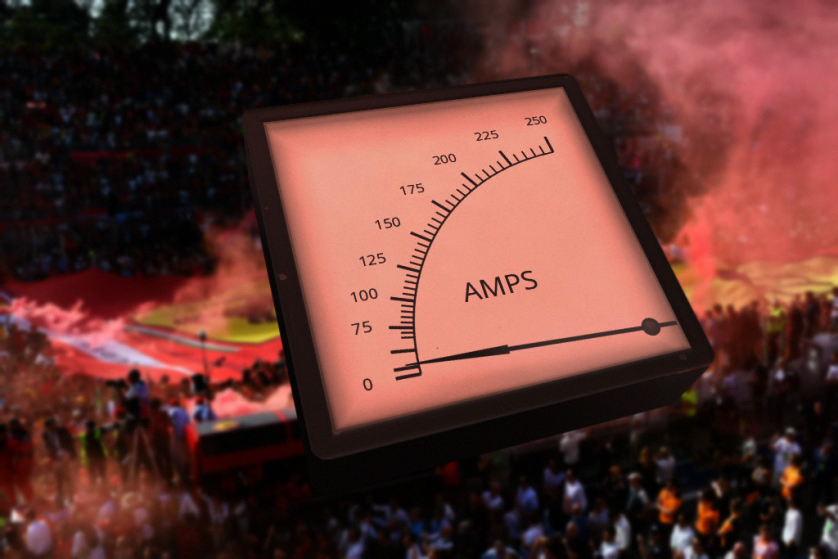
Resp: {"value": 25, "unit": "A"}
